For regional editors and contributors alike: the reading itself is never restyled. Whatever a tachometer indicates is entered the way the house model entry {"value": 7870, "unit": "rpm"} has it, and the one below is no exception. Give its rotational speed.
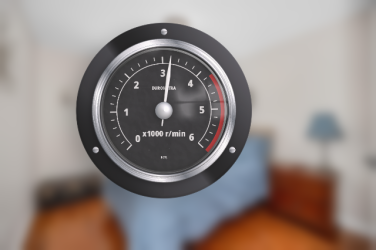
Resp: {"value": 3200, "unit": "rpm"}
